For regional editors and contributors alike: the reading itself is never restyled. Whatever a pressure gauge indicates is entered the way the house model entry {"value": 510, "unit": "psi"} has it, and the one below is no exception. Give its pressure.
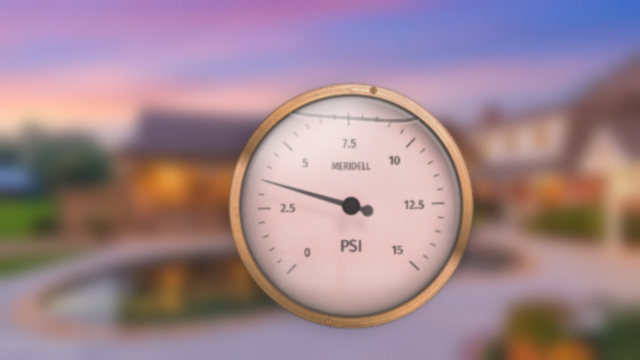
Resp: {"value": 3.5, "unit": "psi"}
